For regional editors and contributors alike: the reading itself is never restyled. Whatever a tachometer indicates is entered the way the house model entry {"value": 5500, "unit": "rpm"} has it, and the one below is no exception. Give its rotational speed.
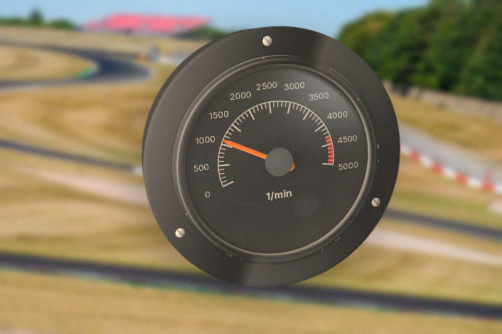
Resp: {"value": 1100, "unit": "rpm"}
